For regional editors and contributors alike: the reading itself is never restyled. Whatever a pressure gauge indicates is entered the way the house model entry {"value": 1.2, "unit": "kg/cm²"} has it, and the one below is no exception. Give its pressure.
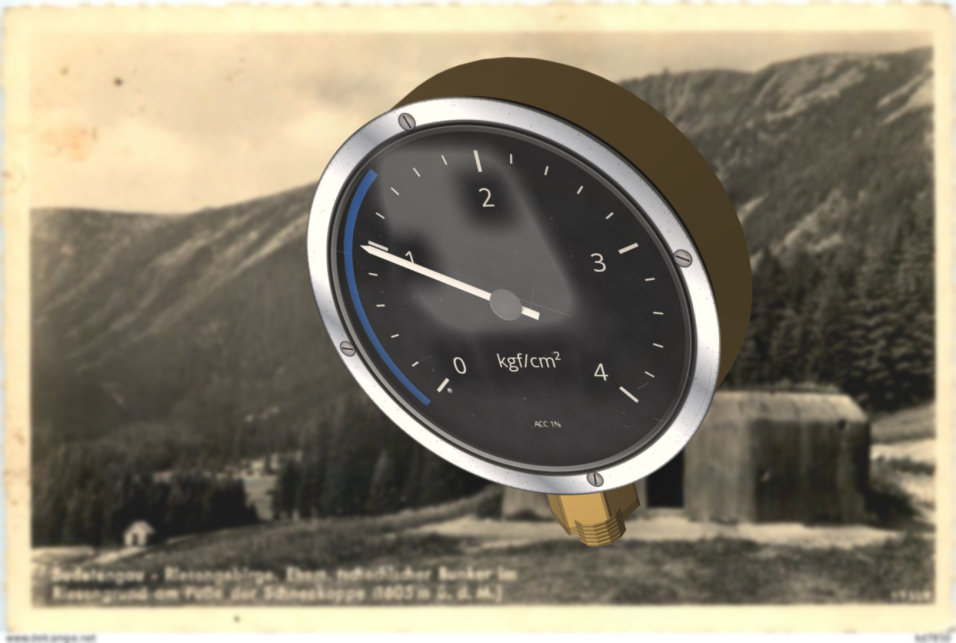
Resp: {"value": 1, "unit": "kg/cm²"}
